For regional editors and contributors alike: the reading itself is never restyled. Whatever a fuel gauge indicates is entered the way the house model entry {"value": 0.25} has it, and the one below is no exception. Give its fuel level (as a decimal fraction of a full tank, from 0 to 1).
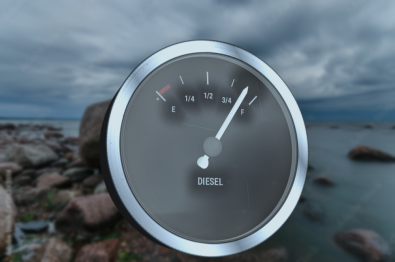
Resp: {"value": 0.875}
